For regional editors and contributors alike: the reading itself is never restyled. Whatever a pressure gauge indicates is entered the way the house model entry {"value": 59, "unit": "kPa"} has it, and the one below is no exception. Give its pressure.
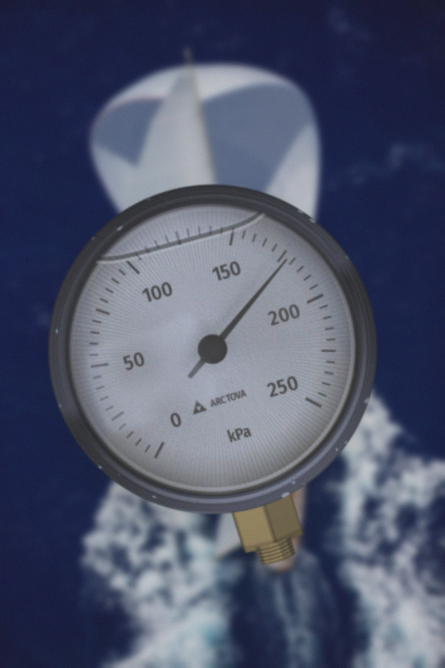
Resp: {"value": 177.5, "unit": "kPa"}
